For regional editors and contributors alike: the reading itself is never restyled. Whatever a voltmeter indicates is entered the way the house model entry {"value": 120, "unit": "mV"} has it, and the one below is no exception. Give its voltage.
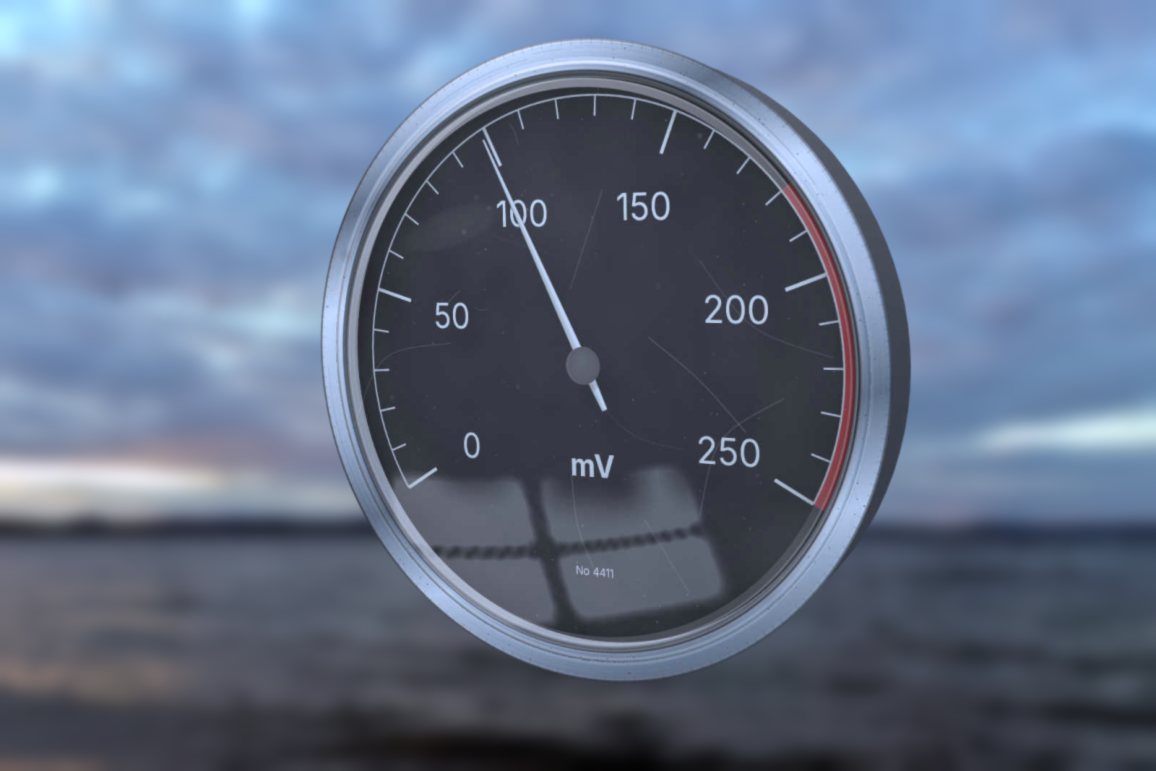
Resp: {"value": 100, "unit": "mV"}
